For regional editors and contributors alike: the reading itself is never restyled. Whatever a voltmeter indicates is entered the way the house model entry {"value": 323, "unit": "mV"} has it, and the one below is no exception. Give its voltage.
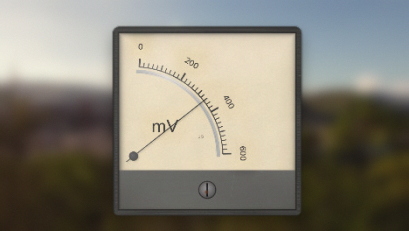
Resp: {"value": 340, "unit": "mV"}
